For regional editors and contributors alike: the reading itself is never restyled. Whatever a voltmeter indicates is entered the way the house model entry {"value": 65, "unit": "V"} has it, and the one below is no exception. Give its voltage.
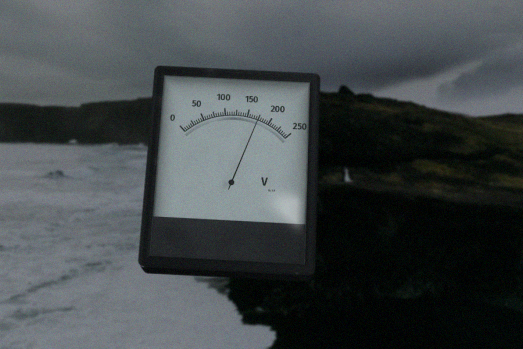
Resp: {"value": 175, "unit": "V"}
